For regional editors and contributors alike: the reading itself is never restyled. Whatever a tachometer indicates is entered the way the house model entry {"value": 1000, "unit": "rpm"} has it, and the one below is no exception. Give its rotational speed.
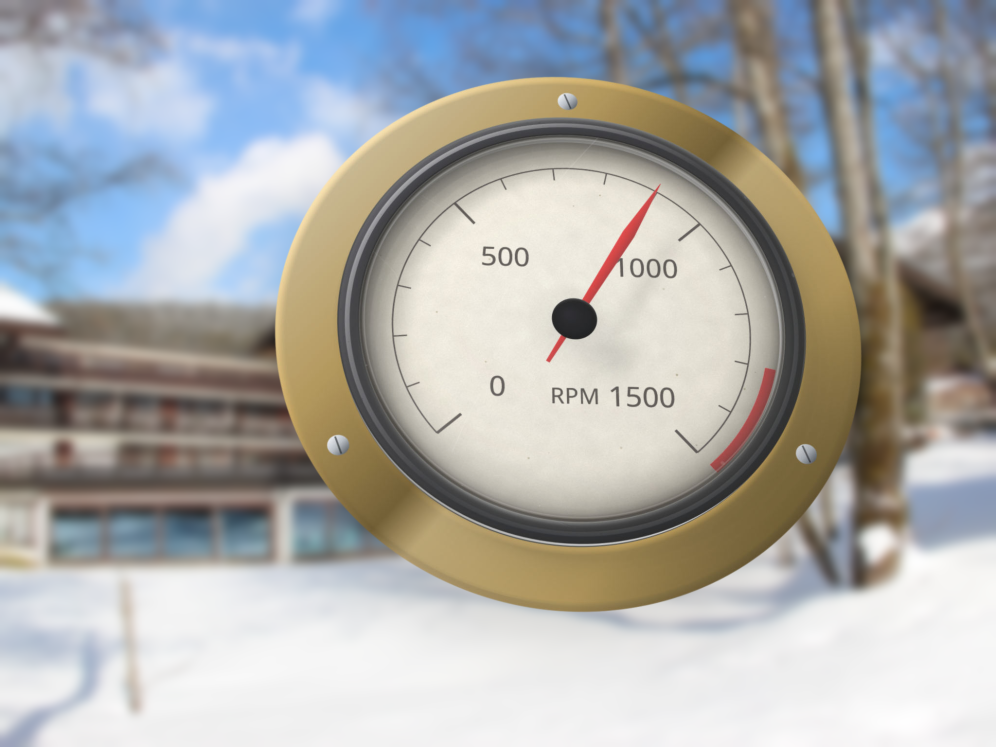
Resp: {"value": 900, "unit": "rpm"}
